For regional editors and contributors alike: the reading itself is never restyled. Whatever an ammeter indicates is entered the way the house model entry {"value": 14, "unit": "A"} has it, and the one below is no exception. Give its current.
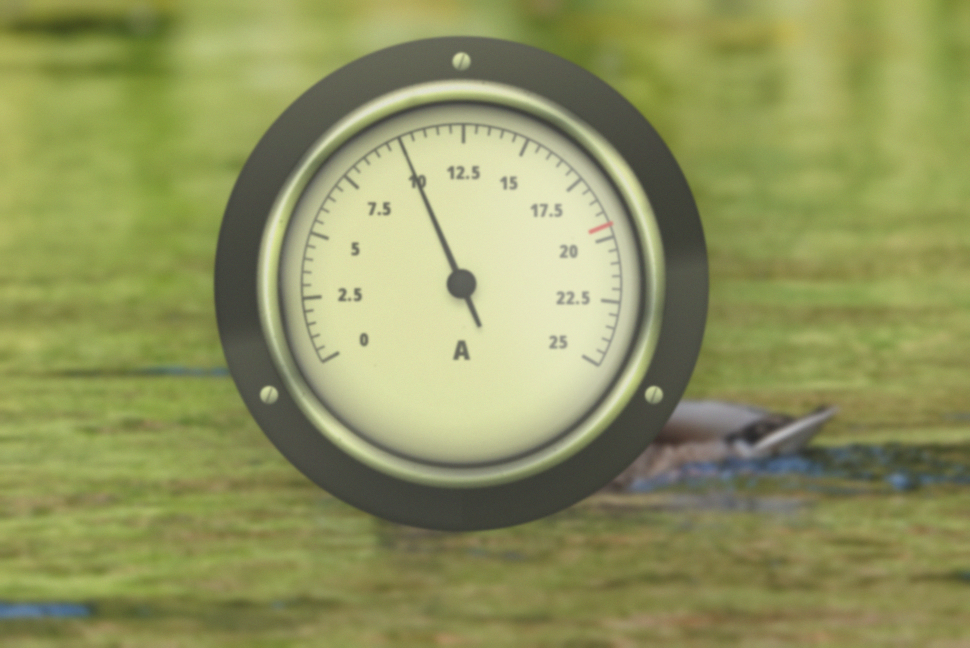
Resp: {"value": 10, "unit": "A"}
